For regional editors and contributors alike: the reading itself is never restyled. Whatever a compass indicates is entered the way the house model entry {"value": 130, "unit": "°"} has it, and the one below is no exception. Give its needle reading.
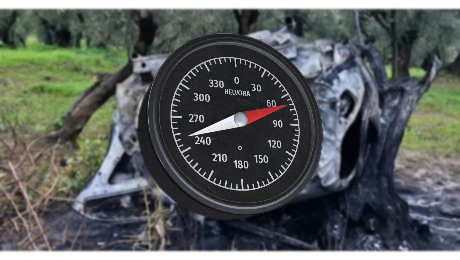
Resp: {"value": 70, "unit": "°"}
